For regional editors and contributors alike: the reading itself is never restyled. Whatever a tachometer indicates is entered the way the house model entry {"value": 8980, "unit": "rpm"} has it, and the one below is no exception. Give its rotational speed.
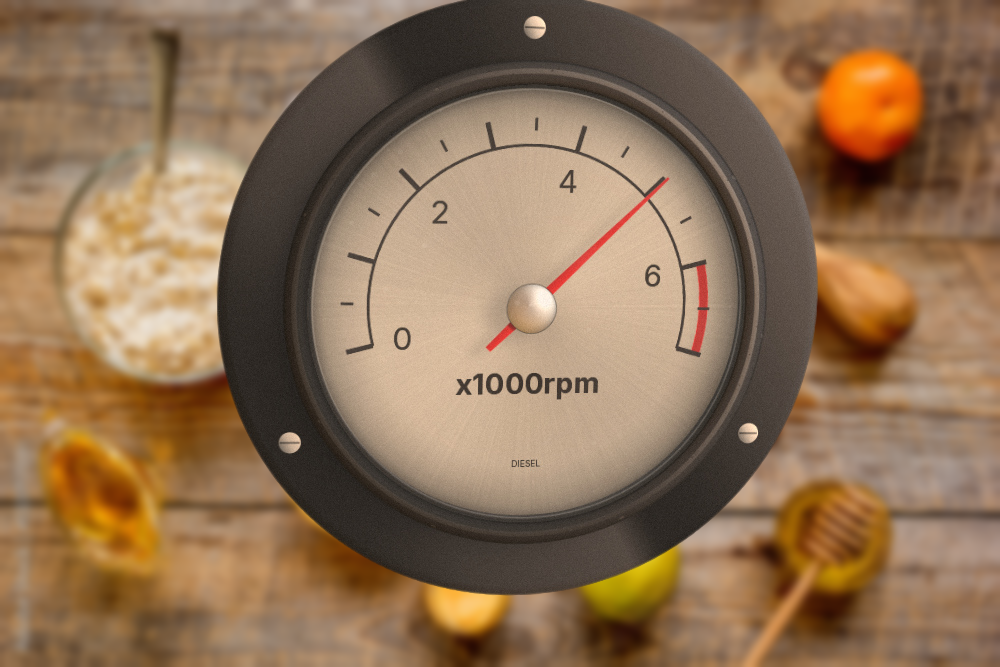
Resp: {"value": 5000, "unit": "rpm"}
